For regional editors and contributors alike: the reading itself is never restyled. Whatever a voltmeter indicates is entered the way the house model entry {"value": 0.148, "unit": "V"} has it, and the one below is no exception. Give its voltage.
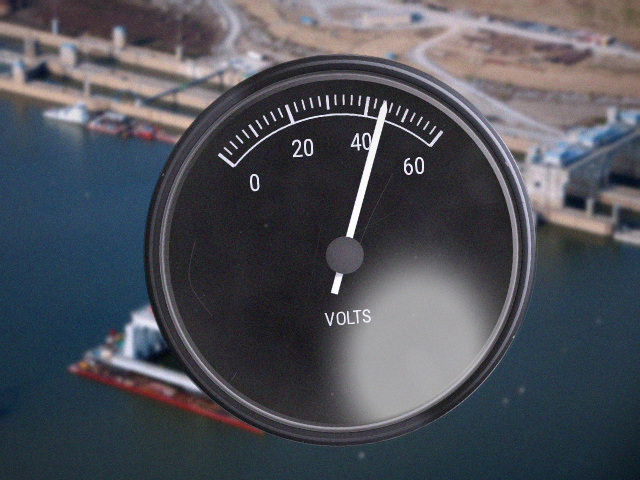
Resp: {"value": 44, "unit": "V"}
